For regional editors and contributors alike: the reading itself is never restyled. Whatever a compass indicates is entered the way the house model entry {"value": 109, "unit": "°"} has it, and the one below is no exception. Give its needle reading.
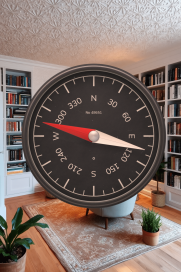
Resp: {"value": 285, "unit": "°"}
